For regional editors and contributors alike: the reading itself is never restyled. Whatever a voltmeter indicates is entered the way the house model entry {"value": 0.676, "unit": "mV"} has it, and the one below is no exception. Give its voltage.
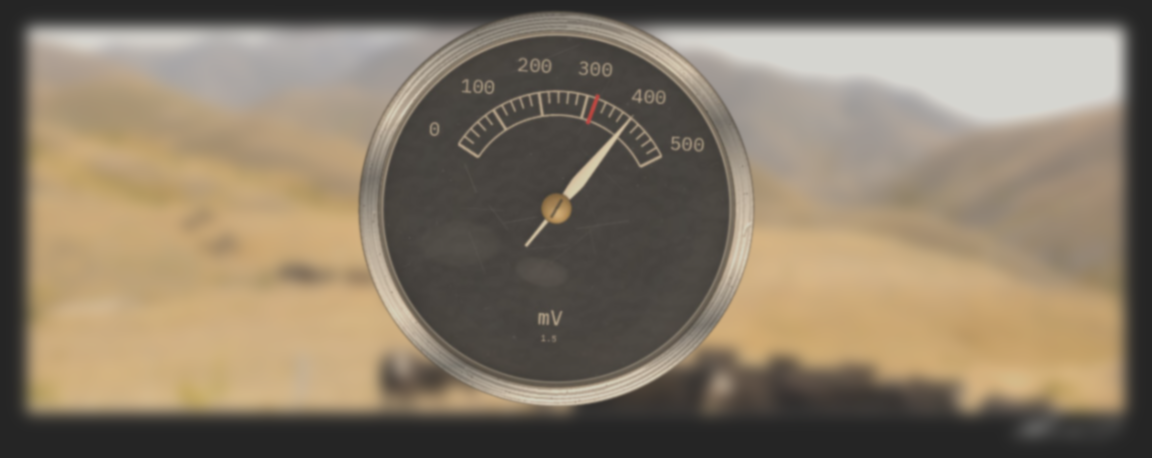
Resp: {"value": 400, "unit": "mV"}
